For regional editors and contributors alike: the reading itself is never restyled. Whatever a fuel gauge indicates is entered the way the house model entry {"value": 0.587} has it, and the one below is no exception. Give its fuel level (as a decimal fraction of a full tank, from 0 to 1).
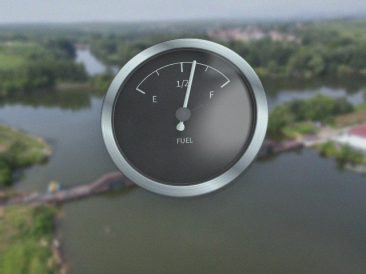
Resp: {"value": 0.625}
